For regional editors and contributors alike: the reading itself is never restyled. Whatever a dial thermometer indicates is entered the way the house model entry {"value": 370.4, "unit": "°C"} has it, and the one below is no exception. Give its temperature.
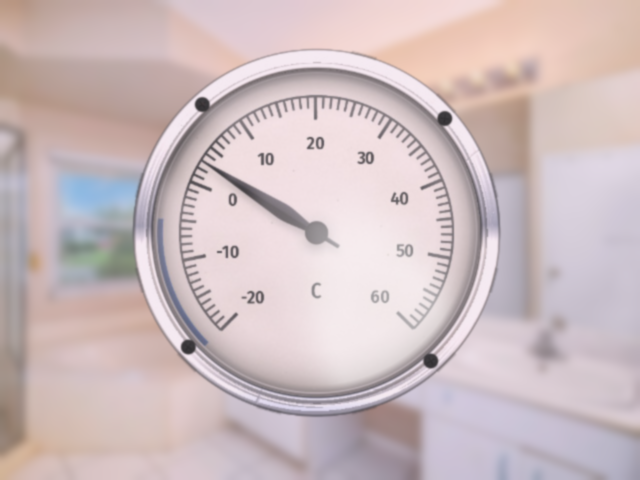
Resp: {"value": 3, "unit": "°C"}
